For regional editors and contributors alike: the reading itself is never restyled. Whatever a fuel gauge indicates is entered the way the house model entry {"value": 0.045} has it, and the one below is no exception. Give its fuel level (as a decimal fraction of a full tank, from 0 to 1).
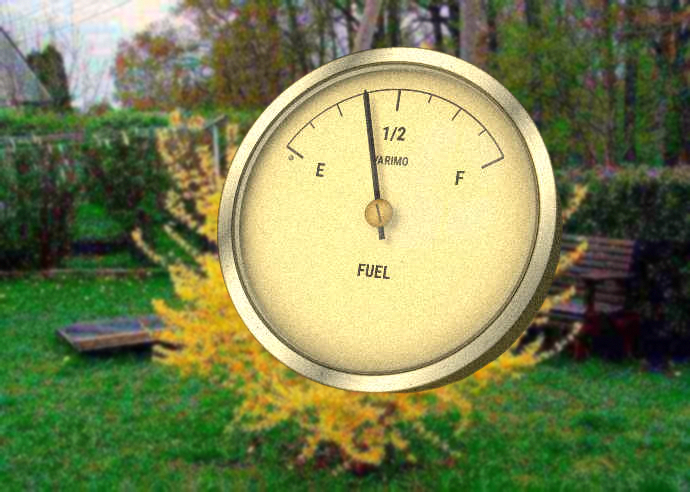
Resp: {"value": 0.375}
